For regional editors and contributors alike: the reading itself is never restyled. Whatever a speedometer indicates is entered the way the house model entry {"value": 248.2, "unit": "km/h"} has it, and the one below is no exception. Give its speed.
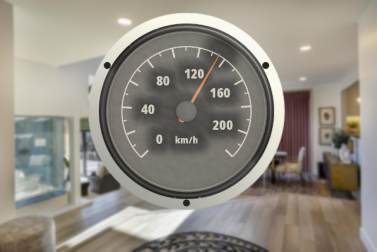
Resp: {"value": 135, "unit": "km/h"}
